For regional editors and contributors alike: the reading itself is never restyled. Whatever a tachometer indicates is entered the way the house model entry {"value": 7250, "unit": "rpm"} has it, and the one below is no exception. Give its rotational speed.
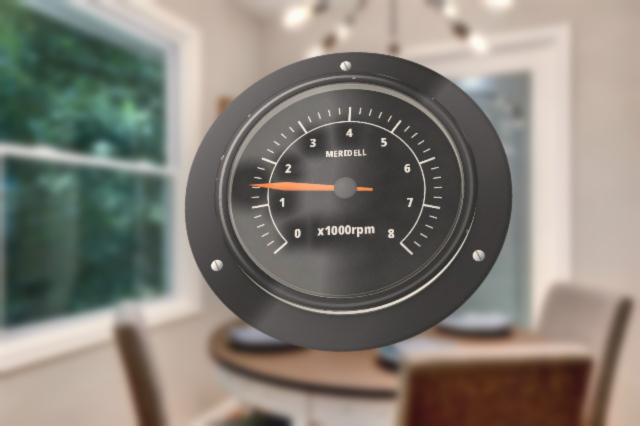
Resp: {"value": 1400, "unit": "rpm"}
